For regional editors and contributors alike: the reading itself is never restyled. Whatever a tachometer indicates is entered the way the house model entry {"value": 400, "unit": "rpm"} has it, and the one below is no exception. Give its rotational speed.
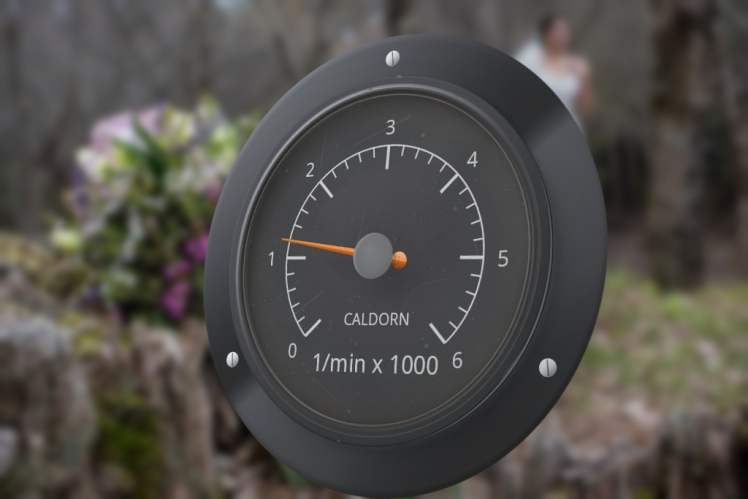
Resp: {"value": 1200, "unit": "rpm"}
